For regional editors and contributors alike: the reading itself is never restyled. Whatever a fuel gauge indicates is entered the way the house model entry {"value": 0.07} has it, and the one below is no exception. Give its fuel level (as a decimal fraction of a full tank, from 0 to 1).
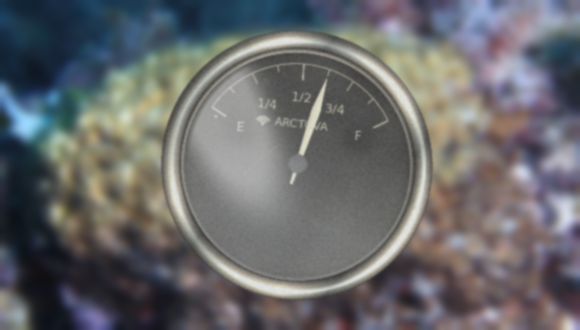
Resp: {"value": 0.625}
